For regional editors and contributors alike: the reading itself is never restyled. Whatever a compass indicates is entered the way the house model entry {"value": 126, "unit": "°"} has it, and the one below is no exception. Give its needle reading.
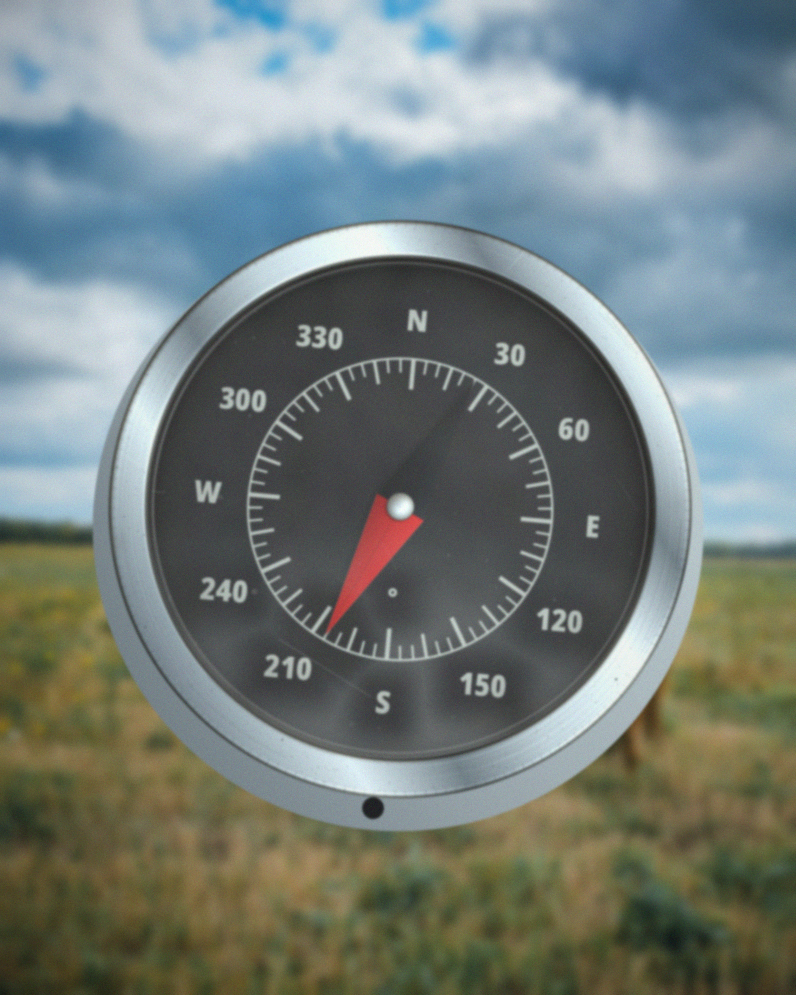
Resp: {"value": 205, "unit": "°"}
